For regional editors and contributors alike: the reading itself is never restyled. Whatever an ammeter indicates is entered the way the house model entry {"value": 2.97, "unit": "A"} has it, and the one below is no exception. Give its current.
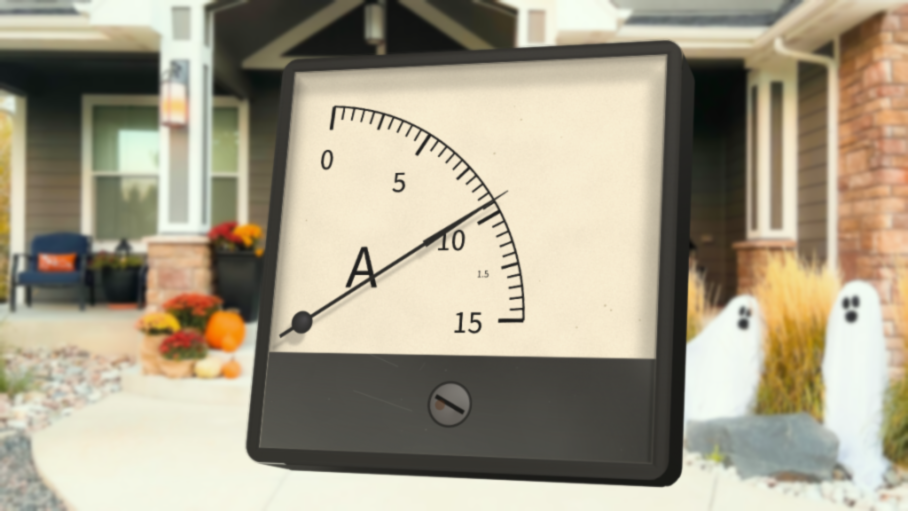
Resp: {"value": 9.5, "unit": "A"}
